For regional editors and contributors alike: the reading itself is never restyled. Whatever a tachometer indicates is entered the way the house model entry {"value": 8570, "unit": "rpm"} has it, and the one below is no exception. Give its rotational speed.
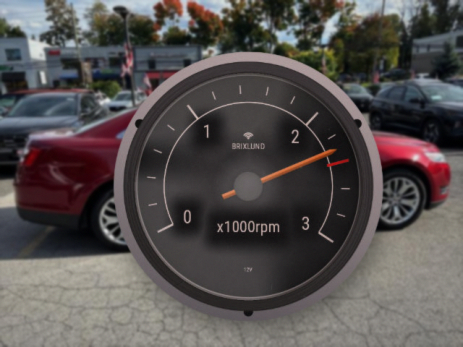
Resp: {"value": 2300, "unit": "rpm"}
